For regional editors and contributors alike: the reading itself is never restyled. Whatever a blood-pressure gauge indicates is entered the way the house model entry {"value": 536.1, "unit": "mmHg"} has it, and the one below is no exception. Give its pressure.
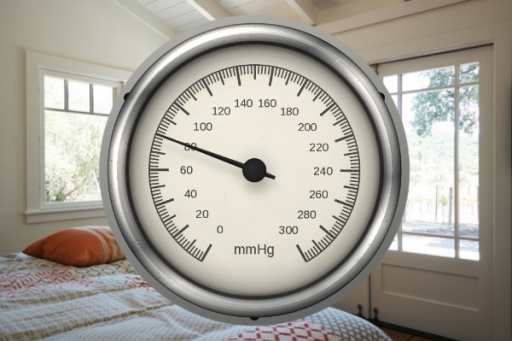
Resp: {"value": 80, "unit": "mmHg"}
